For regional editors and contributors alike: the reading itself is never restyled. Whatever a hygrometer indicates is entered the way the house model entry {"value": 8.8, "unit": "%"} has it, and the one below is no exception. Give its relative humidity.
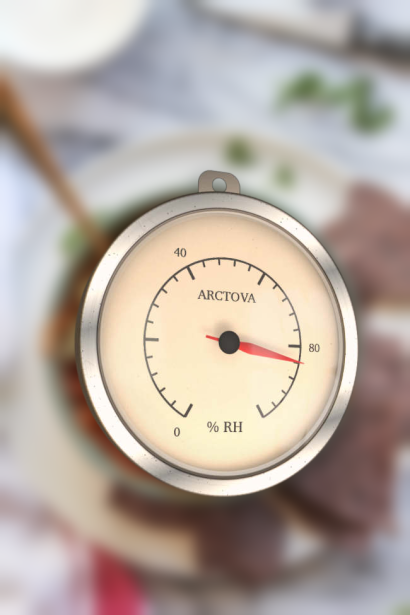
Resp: {"value": 84, "unit": "%"}
